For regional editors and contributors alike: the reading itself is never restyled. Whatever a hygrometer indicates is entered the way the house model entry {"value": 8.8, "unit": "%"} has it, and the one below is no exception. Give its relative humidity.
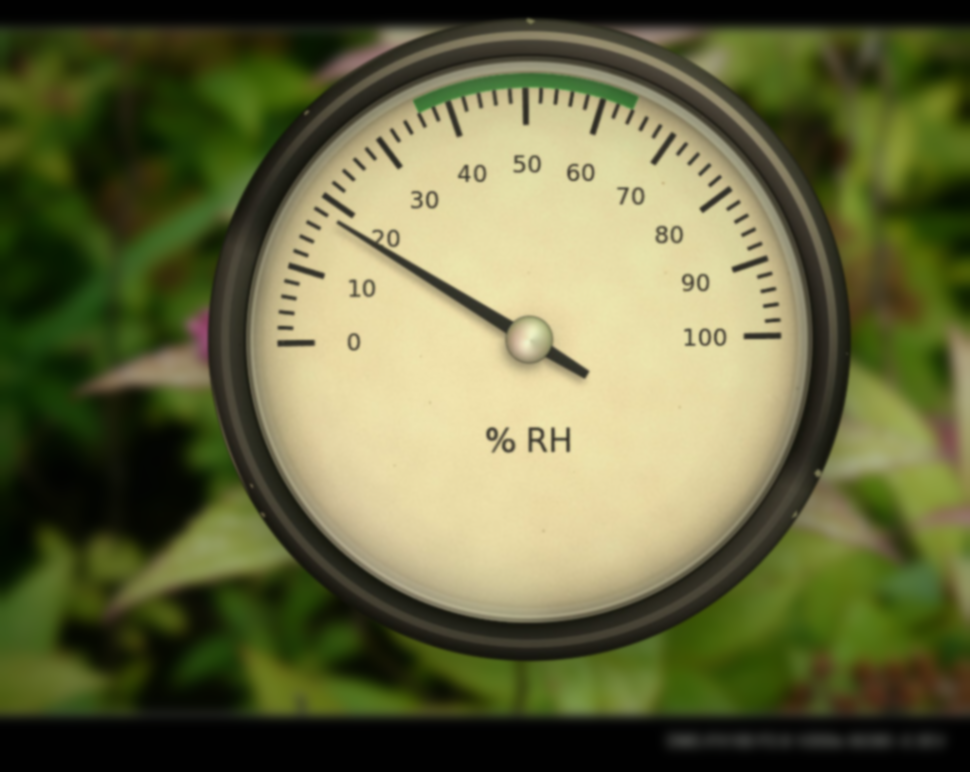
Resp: {"value": 18, "unit": "%"}
